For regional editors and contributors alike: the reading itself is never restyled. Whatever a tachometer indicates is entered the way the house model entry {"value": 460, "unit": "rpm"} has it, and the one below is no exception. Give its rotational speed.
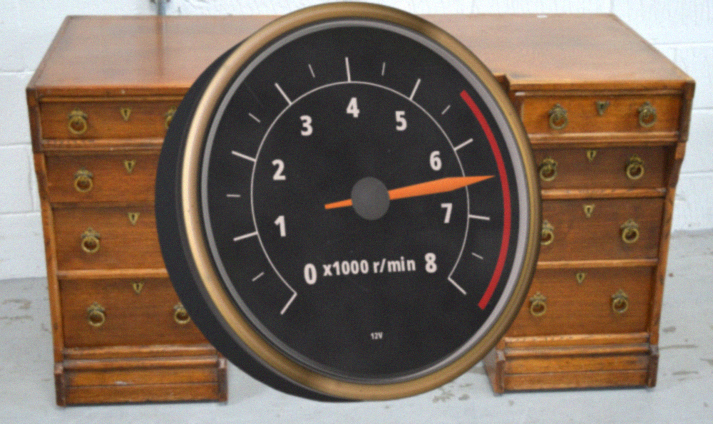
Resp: {"value": 6500, "unit": "rpm"}
